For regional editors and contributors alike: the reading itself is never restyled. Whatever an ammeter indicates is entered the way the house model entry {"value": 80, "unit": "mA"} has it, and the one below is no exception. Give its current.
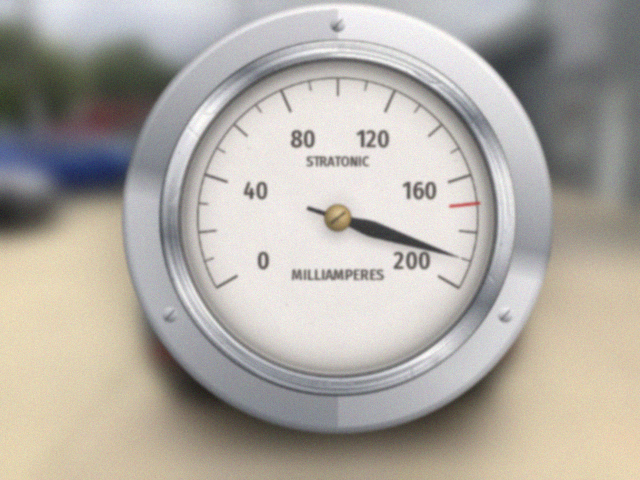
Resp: {"value": 190, "unit": "mA"}
